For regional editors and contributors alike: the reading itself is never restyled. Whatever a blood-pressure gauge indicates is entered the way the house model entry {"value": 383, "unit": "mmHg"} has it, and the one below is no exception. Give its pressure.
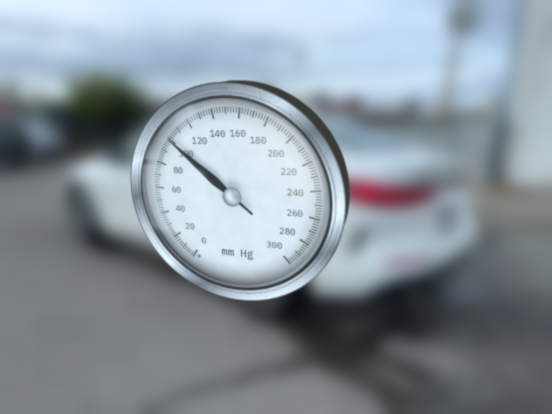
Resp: {"value": 100, "unit": "mmHg"}
